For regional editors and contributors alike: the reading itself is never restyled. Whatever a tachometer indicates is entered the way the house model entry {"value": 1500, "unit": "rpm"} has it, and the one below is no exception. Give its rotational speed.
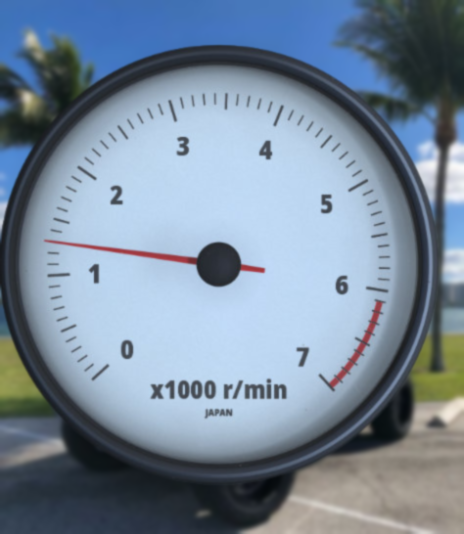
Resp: {"value": 1300, "unit": "rpm"}
